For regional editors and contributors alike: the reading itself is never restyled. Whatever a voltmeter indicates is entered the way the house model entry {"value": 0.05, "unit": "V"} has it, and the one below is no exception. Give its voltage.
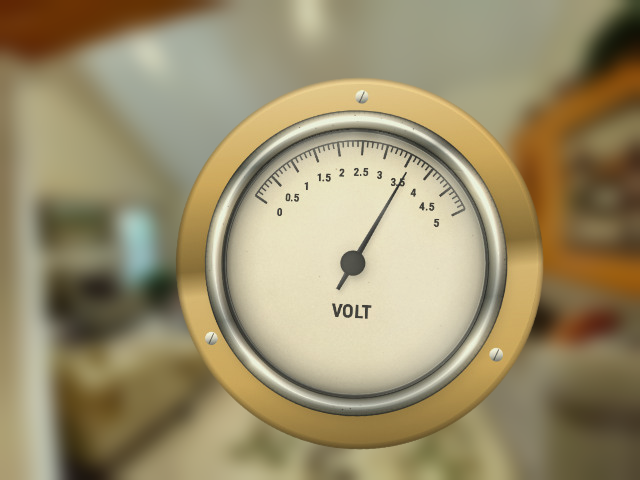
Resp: {"value": 3.6, "unit": "V"}
